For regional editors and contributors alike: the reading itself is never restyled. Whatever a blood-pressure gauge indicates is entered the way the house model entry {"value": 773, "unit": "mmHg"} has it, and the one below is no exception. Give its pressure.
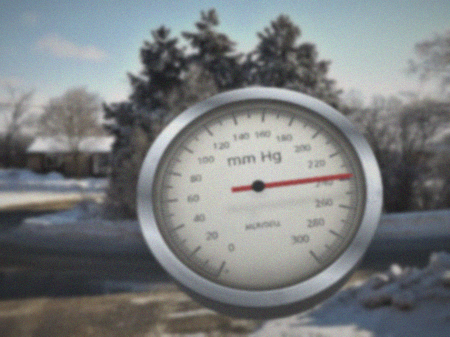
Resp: {"value": 240, "unit": "mmHg"}
